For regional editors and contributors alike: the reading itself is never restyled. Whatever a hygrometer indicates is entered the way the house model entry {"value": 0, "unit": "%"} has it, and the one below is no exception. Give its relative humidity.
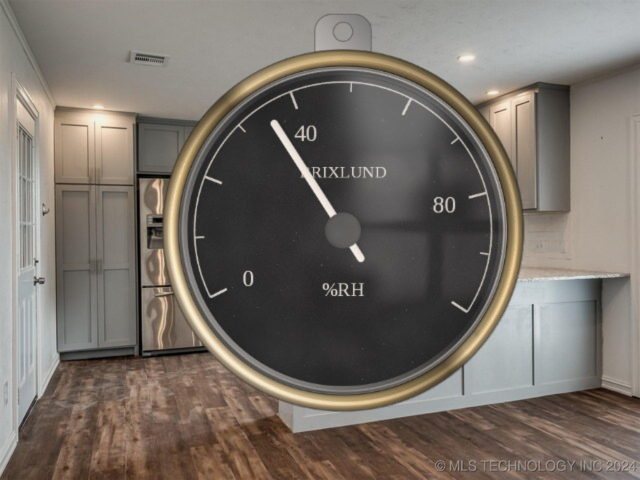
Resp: {"value": 35, "unit": "%"}
